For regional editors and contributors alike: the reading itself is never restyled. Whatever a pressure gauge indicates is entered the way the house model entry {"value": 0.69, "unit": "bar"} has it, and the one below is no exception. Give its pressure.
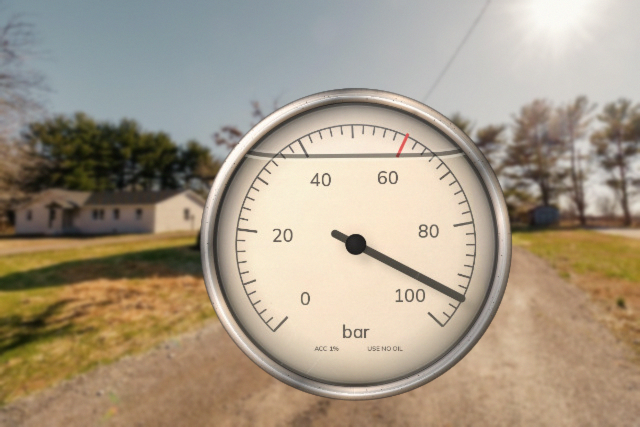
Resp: {"value": 94, "unit": "bar"}
